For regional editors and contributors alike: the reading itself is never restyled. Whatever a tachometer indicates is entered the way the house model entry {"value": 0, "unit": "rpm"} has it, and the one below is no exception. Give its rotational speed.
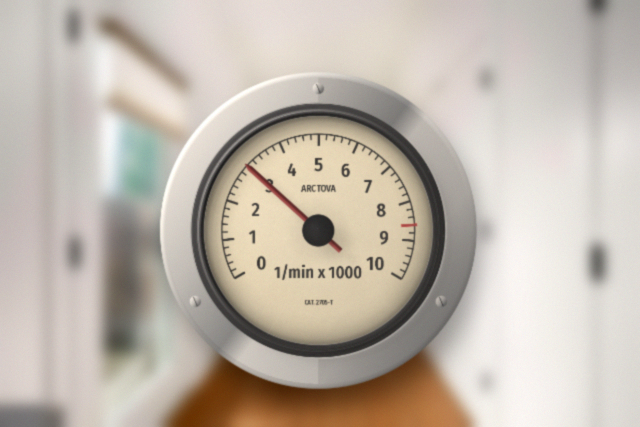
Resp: {"value": 3000, "unit": "rpm"}
